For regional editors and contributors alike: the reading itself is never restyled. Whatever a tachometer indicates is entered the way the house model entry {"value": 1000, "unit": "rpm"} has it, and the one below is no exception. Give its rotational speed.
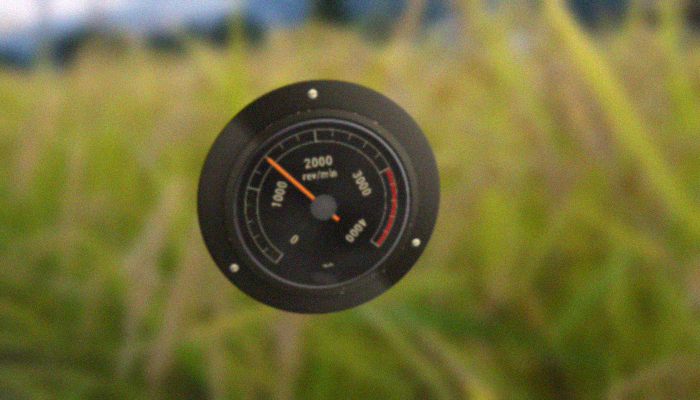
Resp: {"value": 1400, "unit": "rpm"}
